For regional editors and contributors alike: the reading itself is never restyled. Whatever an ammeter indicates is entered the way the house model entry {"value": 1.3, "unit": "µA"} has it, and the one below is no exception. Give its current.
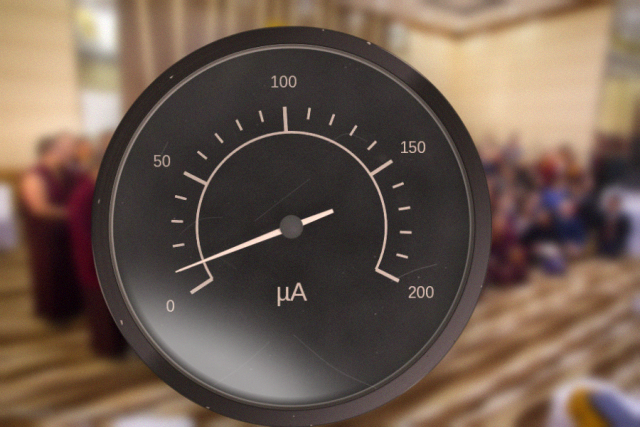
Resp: {"value": 10, "unit": "µA"}
